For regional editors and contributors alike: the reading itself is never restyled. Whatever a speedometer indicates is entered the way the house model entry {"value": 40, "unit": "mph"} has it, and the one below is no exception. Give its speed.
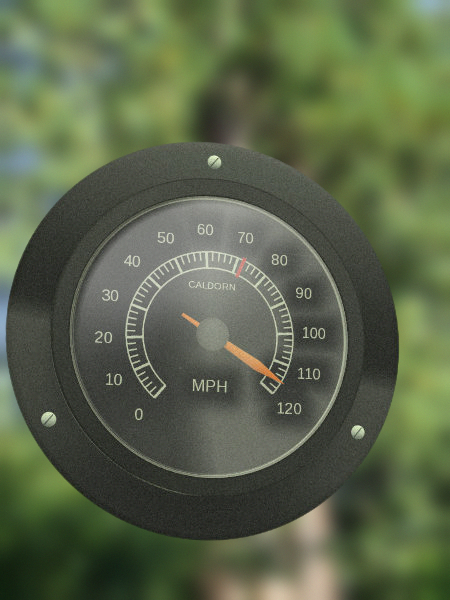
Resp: {"value": 116, "unit": "mph"}
